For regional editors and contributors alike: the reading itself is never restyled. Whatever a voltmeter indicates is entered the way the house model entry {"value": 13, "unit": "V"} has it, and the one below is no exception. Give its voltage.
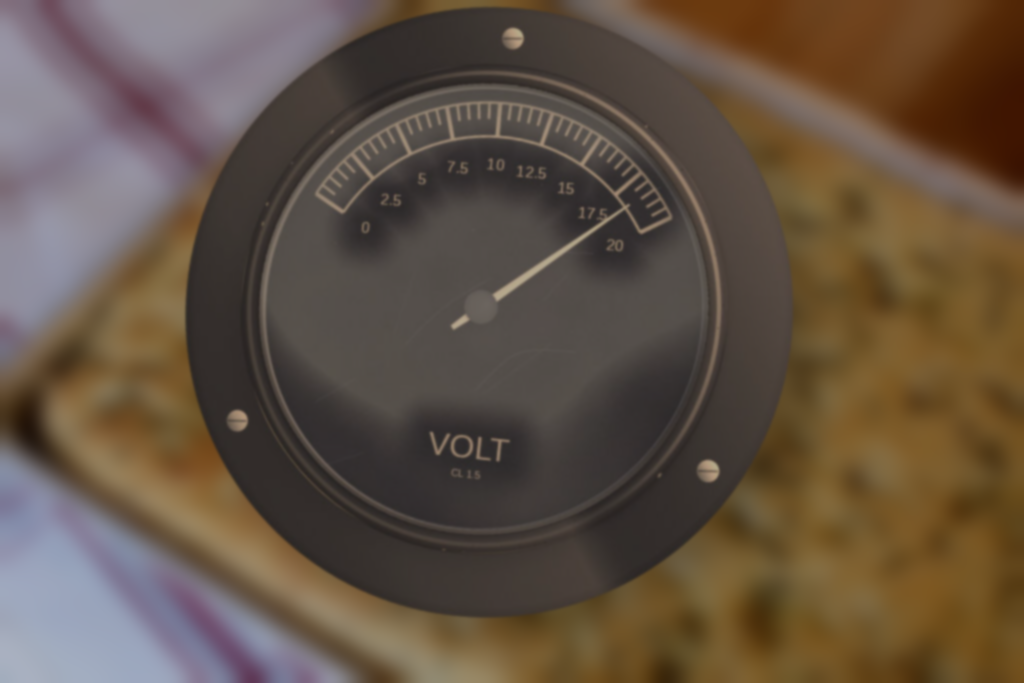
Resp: {"value": 18.5, "unit": "V"}
